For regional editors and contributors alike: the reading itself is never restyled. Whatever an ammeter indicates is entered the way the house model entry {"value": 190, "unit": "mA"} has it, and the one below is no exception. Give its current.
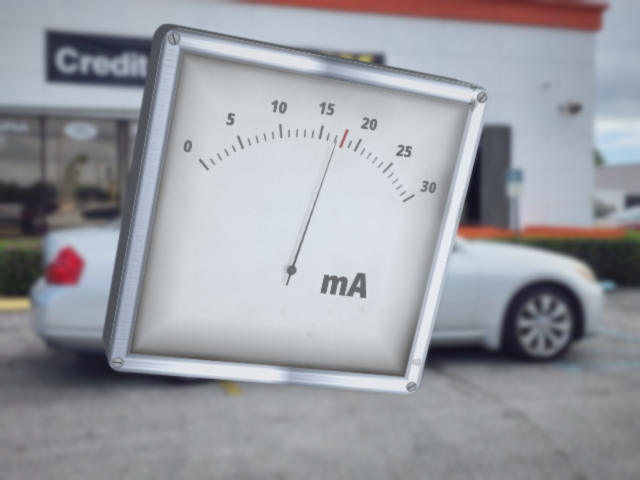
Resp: {"value": 17, "unit": "mA"}
